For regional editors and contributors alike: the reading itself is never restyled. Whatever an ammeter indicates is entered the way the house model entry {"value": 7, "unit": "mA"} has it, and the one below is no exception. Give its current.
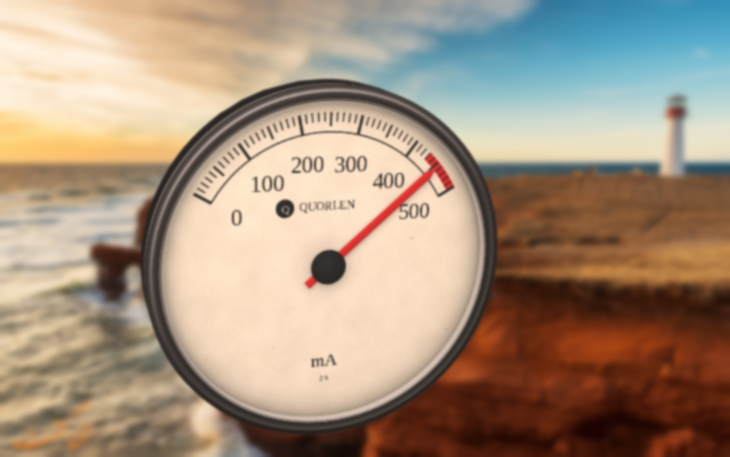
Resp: {"value": 450, "unit": "mA"}
